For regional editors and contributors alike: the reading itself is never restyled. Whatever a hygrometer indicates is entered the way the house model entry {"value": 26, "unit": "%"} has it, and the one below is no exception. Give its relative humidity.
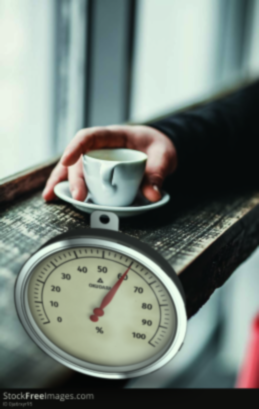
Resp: {"value": 60, "unit": "%"}
